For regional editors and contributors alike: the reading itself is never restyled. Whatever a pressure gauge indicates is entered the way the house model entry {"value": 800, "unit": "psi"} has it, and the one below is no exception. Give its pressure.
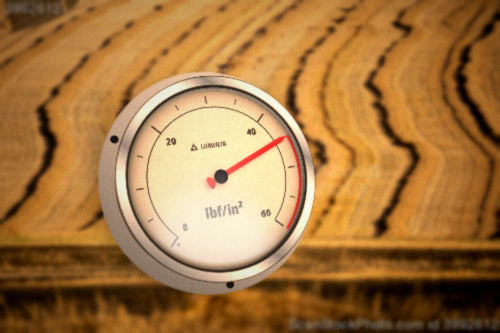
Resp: {"value": 45, "unit": "psi"}
